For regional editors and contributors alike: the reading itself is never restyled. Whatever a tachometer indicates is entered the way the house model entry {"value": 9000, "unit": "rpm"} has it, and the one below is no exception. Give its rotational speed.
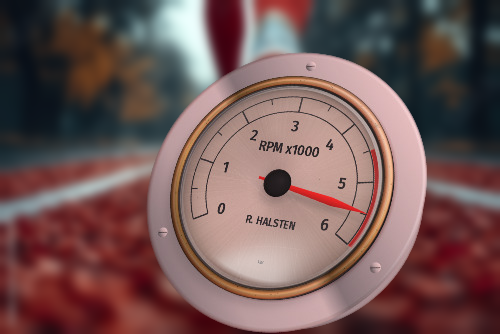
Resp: {"value": 5500, "unit": "rpm"}
